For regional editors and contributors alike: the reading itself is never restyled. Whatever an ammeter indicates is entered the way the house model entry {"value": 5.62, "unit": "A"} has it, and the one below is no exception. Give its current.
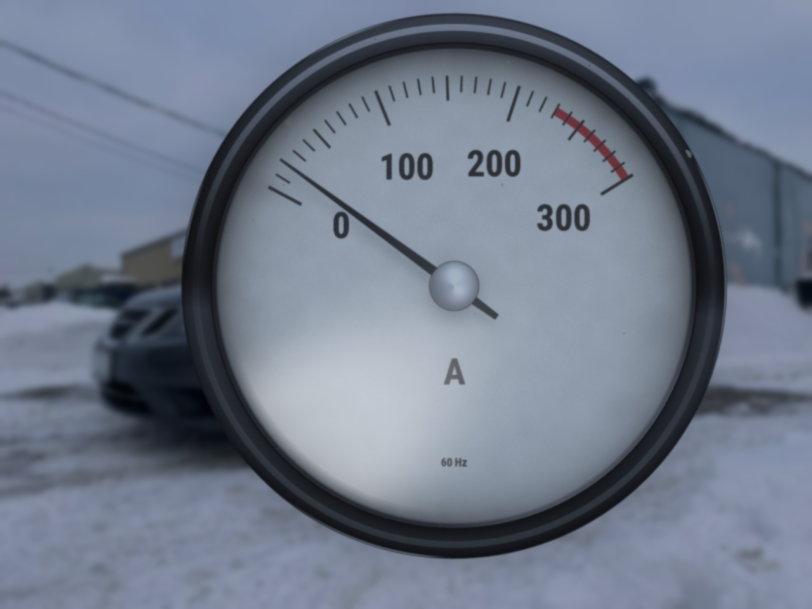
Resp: {"value": 20, "unit": "A"}
